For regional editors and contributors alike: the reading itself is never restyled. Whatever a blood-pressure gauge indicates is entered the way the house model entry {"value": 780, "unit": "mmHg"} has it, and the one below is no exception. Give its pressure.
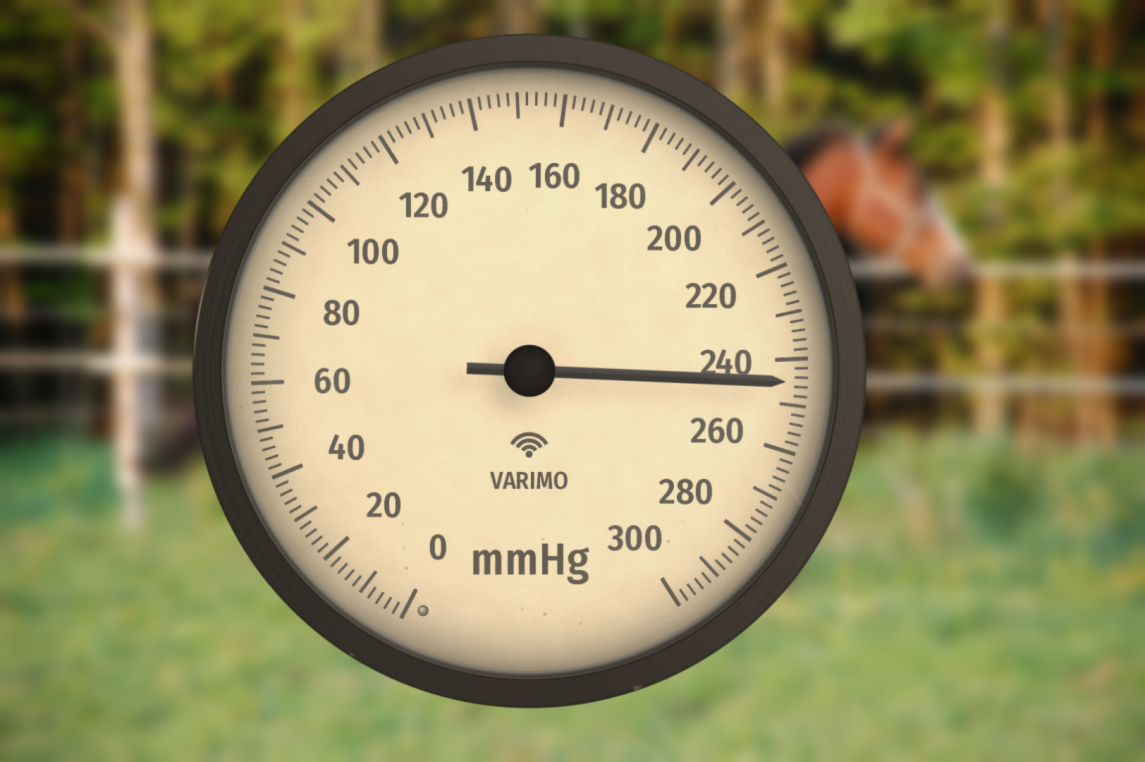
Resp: {"value": 245, "unit": "mmHg"}
